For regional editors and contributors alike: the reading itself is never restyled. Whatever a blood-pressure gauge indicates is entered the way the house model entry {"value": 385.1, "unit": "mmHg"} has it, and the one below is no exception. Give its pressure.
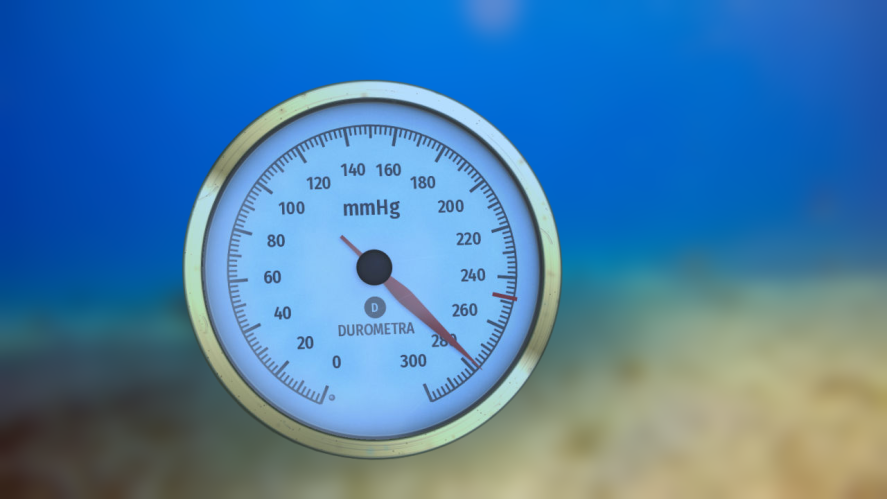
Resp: {"value": 278, "unit": "mmHg"}
